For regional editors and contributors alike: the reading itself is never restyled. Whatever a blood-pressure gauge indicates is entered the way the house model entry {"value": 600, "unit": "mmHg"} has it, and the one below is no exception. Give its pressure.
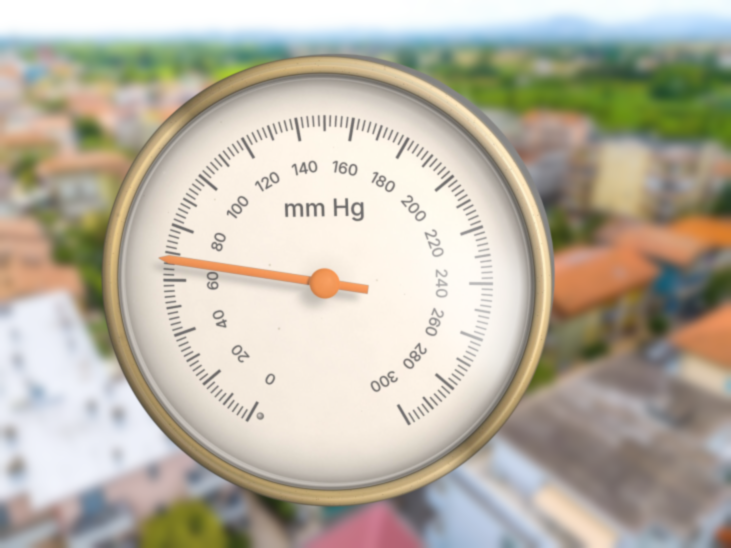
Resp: {"value": 68, "unit": "mmHg"}
